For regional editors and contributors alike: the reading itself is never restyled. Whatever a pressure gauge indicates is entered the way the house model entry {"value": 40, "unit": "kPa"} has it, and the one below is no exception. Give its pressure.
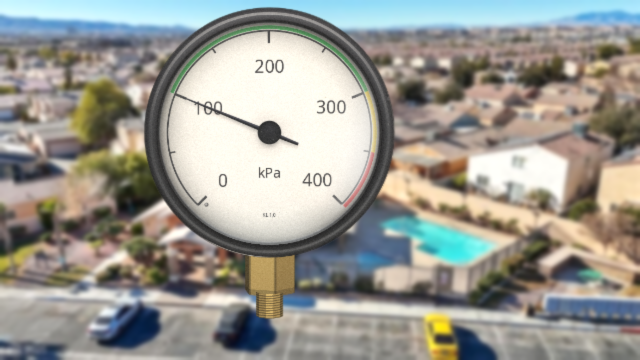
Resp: {"value": 100, "unit": "kPa"}
